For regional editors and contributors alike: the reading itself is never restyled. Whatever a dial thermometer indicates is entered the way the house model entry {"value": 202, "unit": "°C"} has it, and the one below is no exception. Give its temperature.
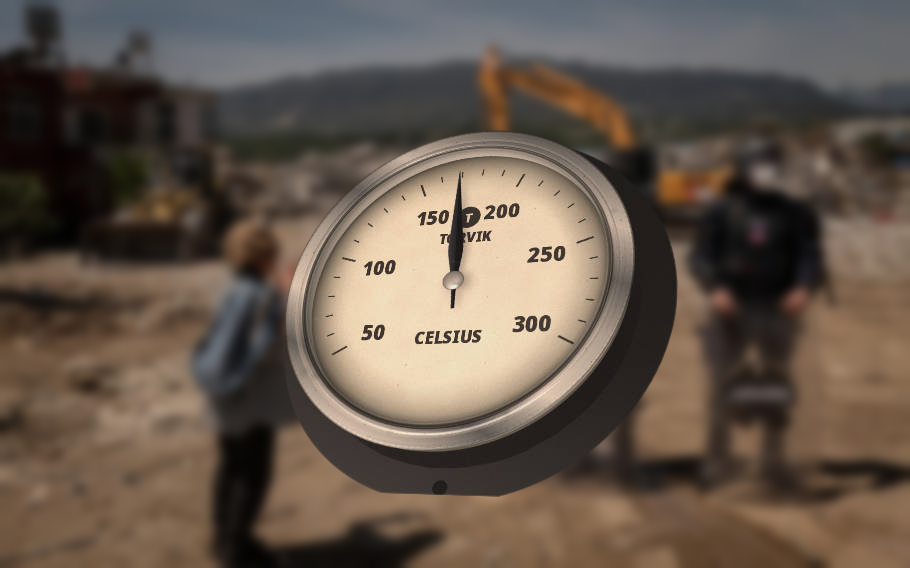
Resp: {"value": 170, "unit": "°C"}
